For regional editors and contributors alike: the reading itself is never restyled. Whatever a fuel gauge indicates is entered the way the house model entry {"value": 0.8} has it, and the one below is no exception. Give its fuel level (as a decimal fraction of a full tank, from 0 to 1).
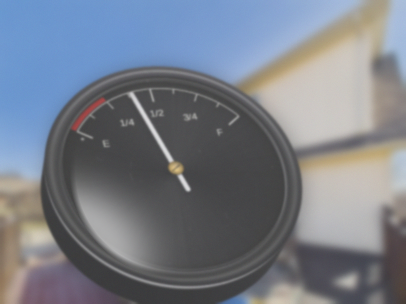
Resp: {"value": 0.375}
